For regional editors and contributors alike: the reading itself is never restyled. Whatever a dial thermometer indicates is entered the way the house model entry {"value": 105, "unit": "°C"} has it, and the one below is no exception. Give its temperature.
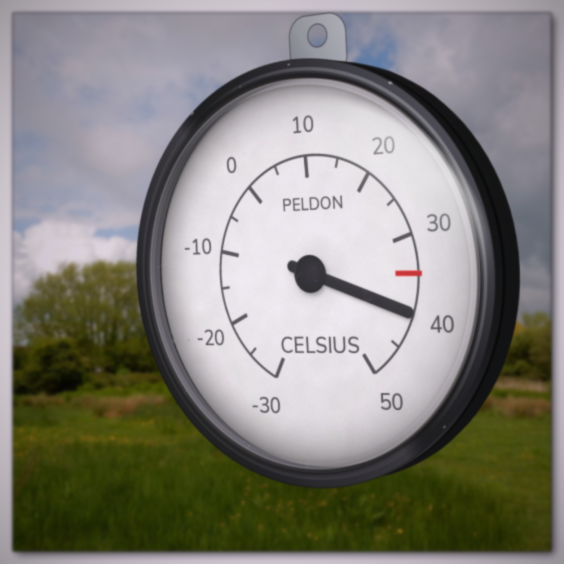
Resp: {"value": 40, "unit": "°C"}
